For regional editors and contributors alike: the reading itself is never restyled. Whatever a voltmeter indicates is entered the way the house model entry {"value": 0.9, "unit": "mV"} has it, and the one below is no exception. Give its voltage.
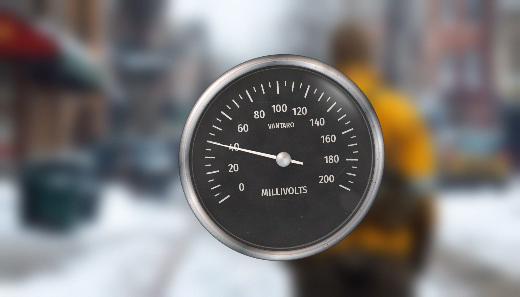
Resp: {"value": 40, "unit": "mV"}
